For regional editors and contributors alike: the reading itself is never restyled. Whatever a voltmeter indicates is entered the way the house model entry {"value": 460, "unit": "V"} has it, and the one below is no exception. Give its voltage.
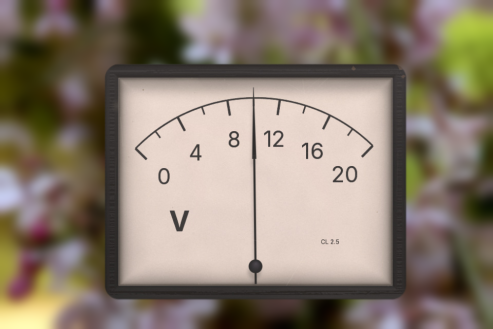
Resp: {"value": 10, "unit": "V"}
